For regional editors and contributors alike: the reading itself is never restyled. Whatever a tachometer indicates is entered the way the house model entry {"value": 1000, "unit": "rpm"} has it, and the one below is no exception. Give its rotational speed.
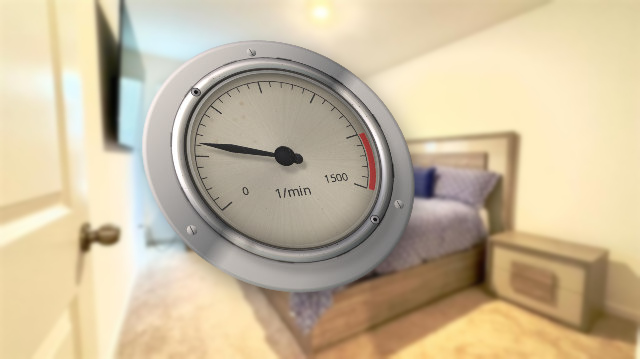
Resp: {"value": 300, "unit": "rpm"}
